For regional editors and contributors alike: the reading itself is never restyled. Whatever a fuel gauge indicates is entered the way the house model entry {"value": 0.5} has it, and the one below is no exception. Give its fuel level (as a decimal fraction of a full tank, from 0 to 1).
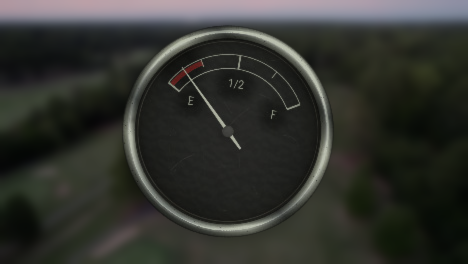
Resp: {"value": 0.125}
